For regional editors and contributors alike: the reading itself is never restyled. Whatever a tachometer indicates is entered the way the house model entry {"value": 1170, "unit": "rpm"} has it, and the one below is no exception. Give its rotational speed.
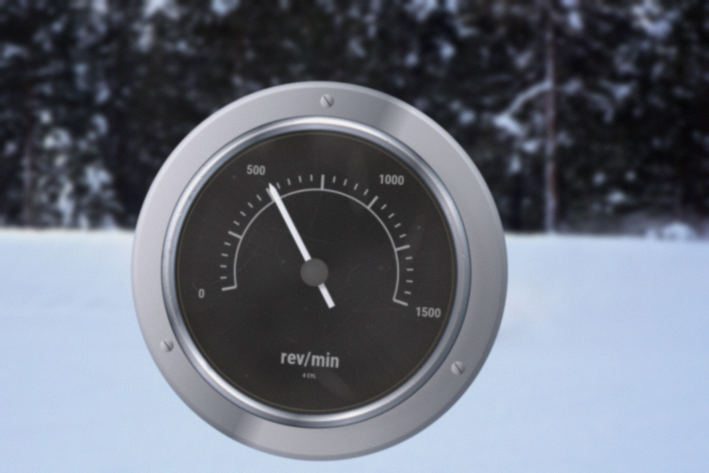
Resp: {"value": 525, "unit": "rpm"}
